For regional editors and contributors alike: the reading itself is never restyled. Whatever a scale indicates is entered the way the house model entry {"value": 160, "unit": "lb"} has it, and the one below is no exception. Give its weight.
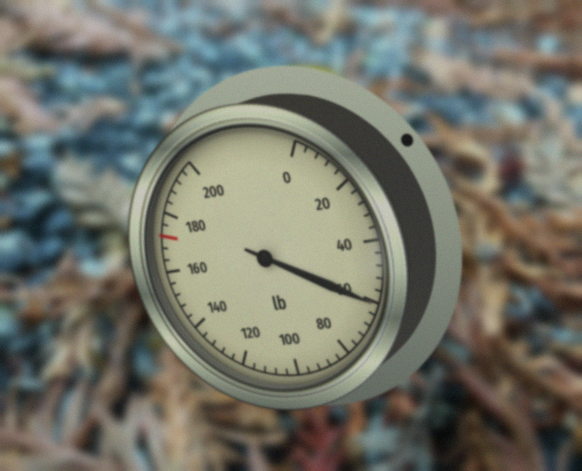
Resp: {"value": 60, "unit": "lb"}
